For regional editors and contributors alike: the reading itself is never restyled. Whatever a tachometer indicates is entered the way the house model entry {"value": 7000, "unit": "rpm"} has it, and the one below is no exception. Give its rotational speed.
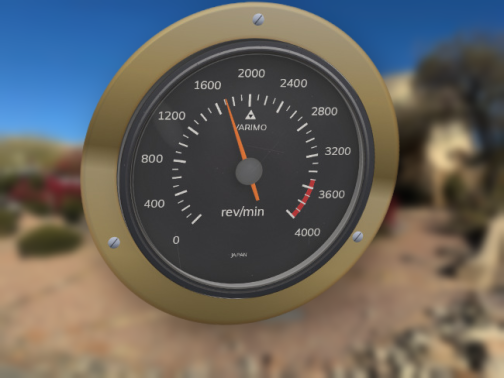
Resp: {"value": 1700, "unit": "rpm"}
